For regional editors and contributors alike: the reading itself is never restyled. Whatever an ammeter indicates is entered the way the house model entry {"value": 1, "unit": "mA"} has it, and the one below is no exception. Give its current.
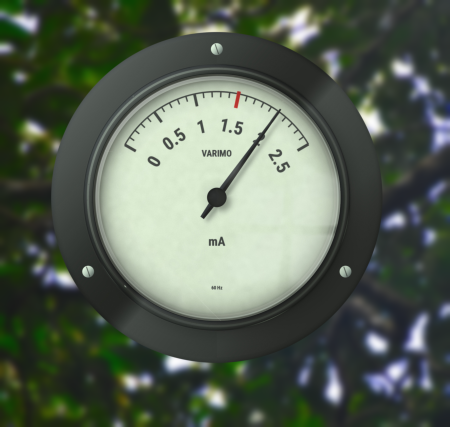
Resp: {"value": 2, "unit": "mA"}
